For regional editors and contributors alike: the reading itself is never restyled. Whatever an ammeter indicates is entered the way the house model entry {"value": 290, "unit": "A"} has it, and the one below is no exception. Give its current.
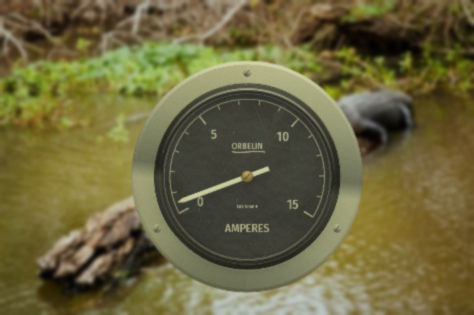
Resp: {"value": 0.5, "unit": "A"}
